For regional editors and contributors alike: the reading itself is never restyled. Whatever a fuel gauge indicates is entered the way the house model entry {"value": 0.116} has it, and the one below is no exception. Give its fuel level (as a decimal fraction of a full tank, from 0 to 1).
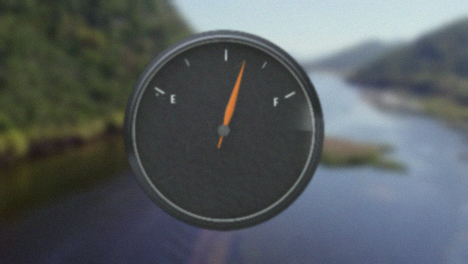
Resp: {"value": 0.625}
